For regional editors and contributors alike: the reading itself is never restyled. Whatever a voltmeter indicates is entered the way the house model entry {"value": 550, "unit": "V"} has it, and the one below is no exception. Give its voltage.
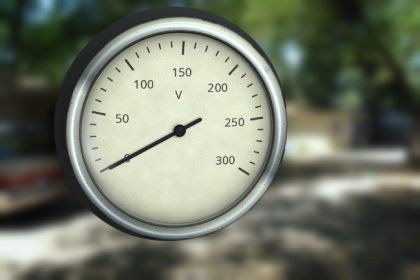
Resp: {"value": 0, "unit": "V"}
